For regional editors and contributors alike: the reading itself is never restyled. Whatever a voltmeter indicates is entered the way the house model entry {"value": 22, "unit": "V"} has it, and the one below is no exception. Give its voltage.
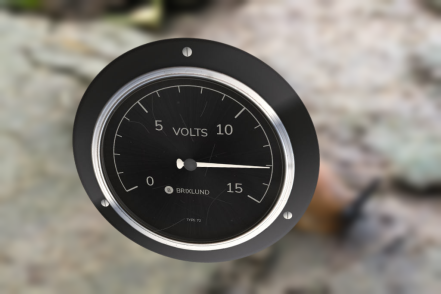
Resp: {"value": 13, "unit": "V"}
